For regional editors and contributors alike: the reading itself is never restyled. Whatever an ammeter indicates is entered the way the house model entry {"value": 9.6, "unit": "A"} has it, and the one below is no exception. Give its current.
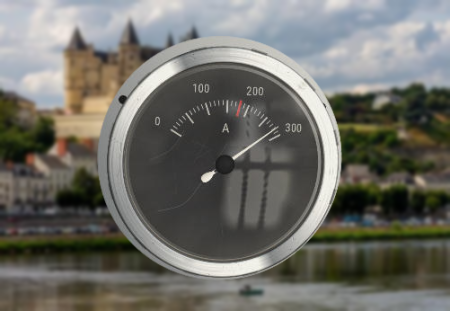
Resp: {"value": 280, "unit": "A"}
